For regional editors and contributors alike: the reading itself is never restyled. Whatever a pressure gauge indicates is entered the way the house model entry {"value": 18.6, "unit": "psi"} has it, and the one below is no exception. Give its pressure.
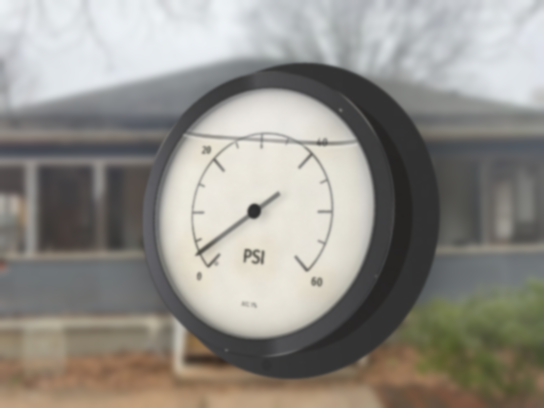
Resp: {"value": 2.5, "unit": "psi"}
